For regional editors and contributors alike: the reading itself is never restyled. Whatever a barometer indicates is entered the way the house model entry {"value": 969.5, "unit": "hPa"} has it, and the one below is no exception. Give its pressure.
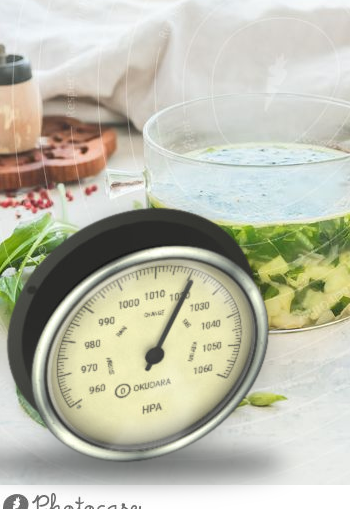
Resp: {"value": 1020, "unit": "hPa"}
